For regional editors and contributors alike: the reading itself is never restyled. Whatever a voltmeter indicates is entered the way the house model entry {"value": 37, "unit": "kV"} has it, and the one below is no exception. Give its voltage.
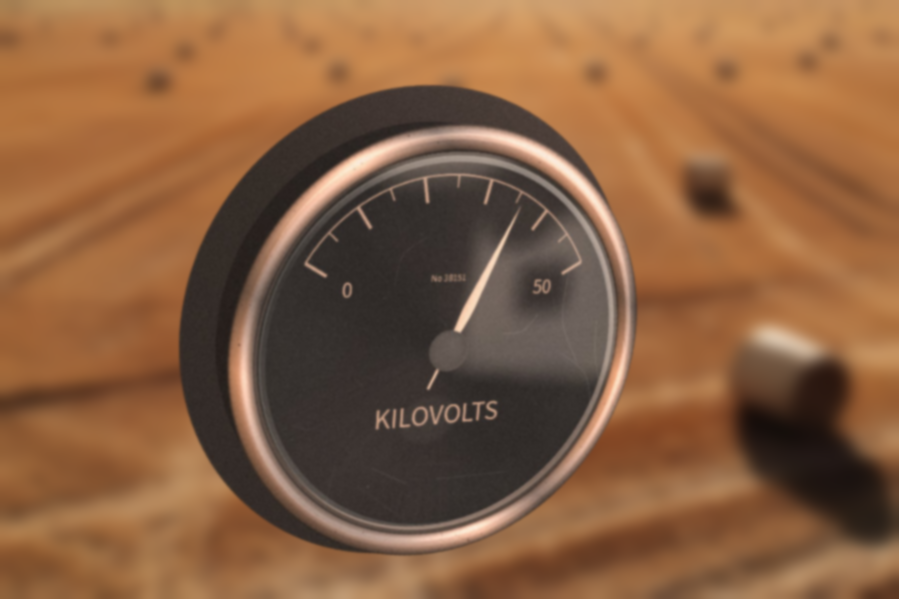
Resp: {"value": 35, "unit": "kV"}
